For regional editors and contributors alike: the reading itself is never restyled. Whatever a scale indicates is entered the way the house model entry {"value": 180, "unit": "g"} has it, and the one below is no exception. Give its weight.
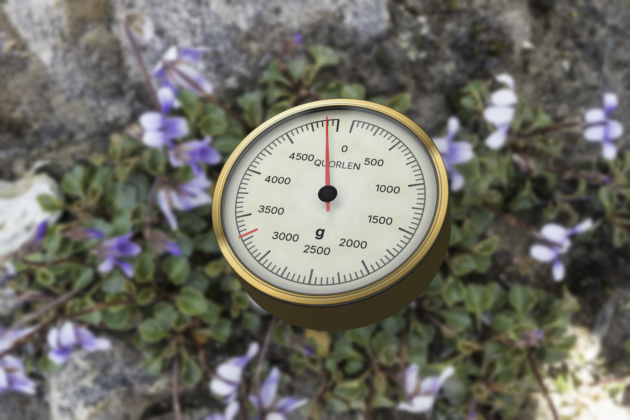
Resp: {"value": 4900, "unit": "g"}
